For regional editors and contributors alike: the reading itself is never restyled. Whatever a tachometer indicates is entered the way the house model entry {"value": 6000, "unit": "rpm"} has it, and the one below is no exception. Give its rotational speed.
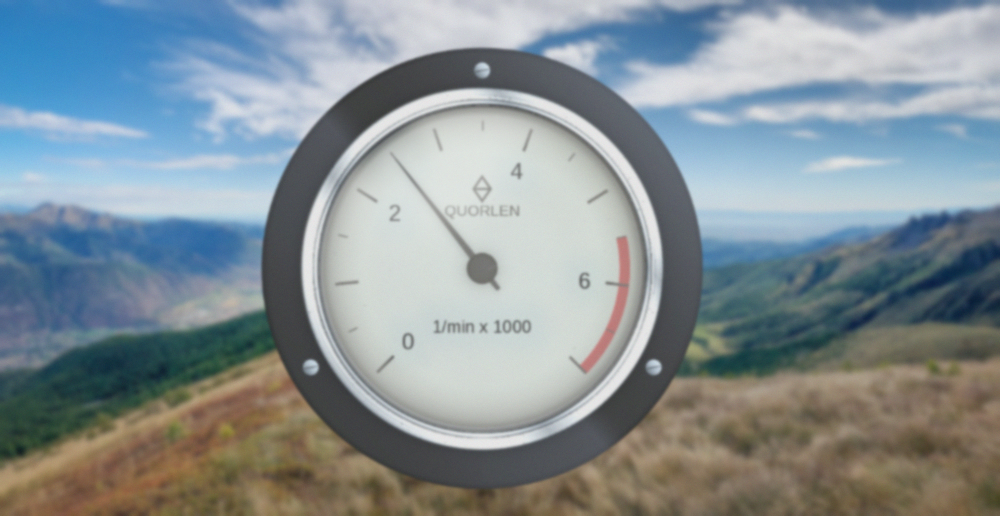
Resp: {"value": 2500, "unit": "rpm"}
